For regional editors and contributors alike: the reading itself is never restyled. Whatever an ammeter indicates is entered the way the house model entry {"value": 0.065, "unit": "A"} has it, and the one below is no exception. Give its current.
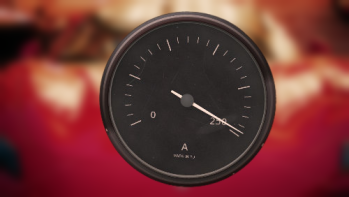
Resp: {"value": 245, "unit": "A"}
